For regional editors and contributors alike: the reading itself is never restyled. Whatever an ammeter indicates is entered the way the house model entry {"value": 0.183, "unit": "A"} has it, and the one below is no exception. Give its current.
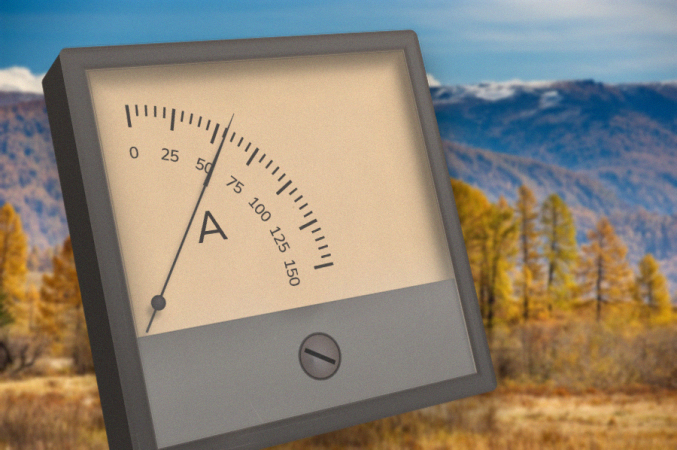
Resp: {"value": 55, "unit": "A"}
